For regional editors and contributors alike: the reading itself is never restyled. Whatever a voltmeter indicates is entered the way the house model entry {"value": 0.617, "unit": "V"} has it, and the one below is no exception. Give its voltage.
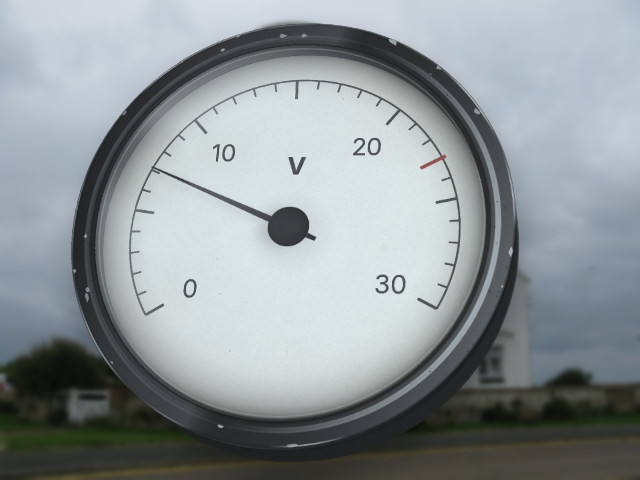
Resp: {"value": 7, "unit": "V"}
